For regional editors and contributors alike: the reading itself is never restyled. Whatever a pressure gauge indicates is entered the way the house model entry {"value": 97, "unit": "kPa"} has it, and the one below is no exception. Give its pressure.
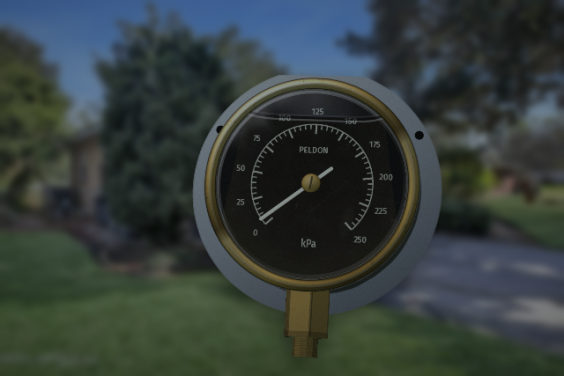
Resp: {"value": 5, "unit": "kPa"}
